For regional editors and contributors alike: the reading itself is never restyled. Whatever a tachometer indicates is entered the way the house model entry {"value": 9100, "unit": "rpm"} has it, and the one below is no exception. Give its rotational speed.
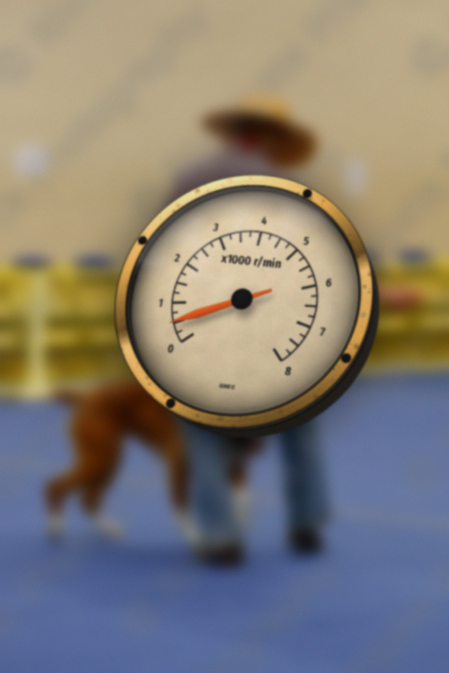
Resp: {"value": 500, "unit": "rpm"}
